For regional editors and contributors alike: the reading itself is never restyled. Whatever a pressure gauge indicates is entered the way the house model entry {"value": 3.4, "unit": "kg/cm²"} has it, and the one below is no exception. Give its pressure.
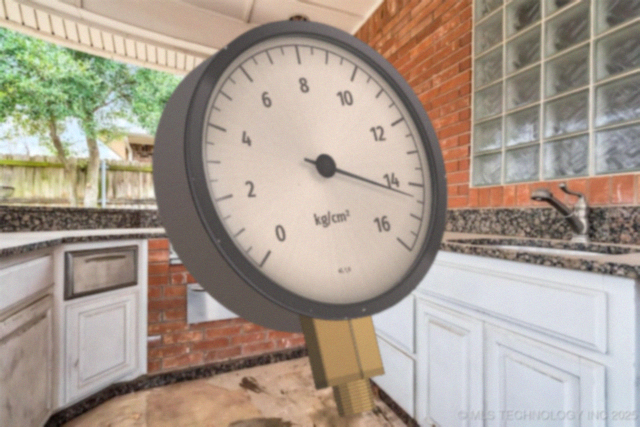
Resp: {"value": 14.5, "unit": "kg/cm²"}
